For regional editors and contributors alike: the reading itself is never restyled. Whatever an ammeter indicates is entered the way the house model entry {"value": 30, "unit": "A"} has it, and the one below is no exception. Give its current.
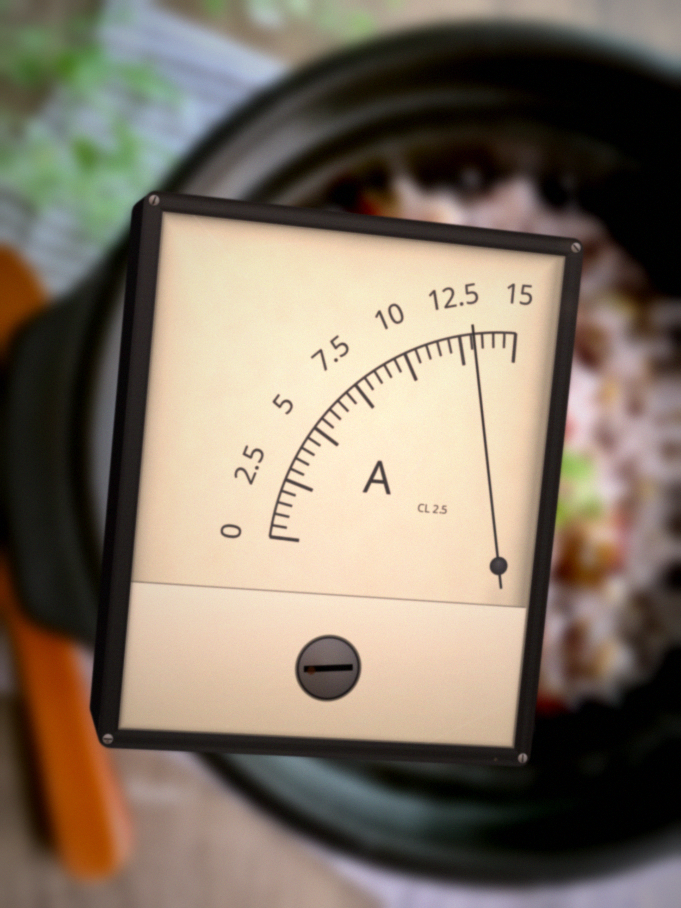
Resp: {"value": 13, "unit": "A"}
